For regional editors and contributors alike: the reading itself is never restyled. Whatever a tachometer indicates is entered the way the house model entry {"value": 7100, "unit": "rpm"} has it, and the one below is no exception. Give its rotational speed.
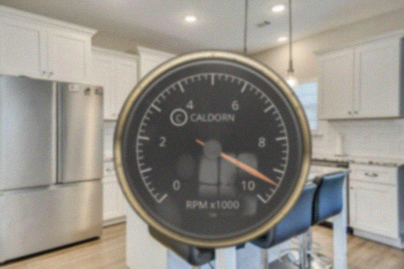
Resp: {"value": 9400, "unit": "rpm"}
